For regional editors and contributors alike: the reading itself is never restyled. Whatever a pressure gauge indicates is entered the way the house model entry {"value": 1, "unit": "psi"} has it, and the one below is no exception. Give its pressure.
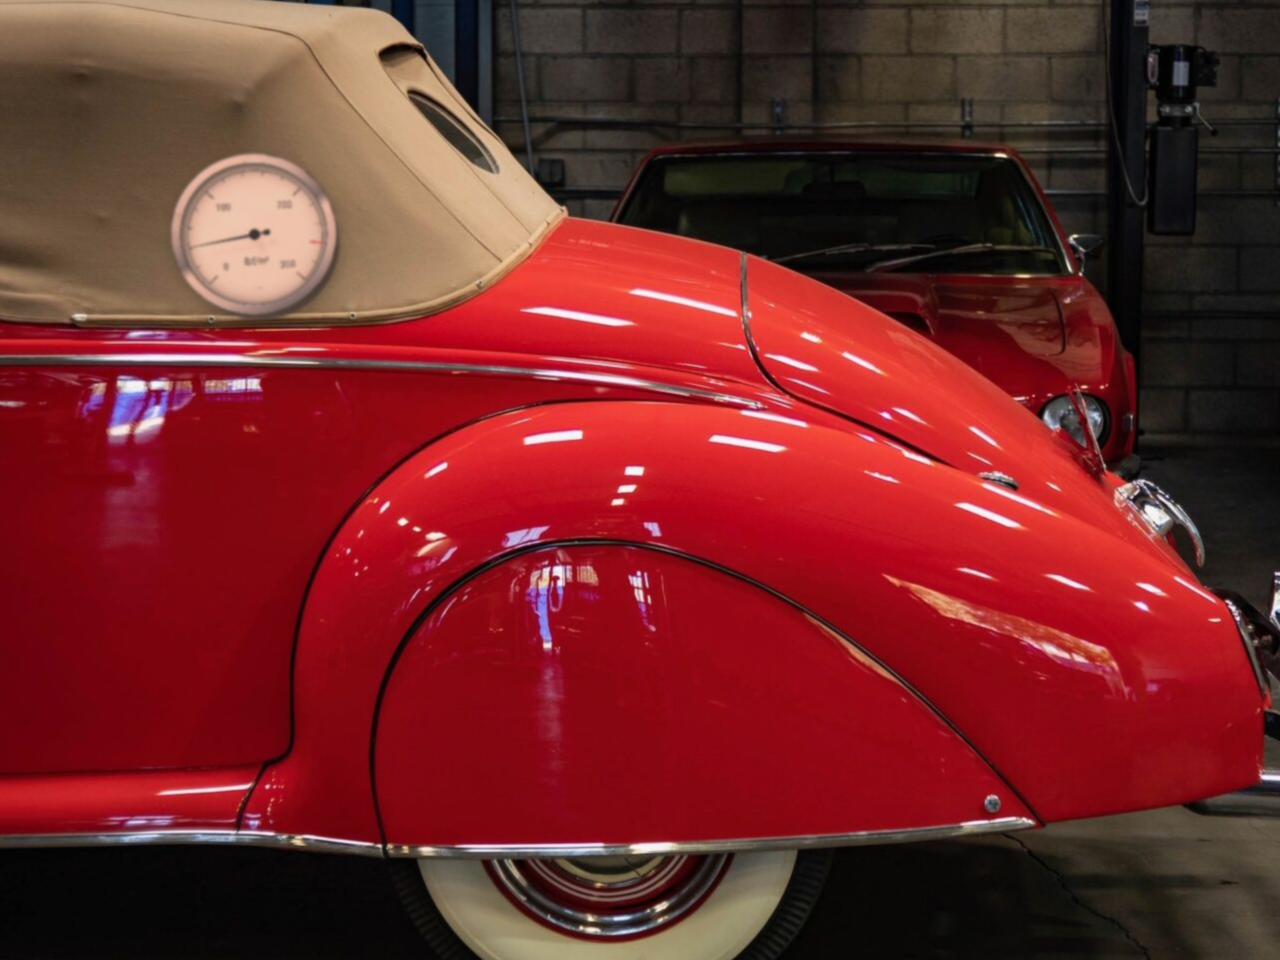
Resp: {"value": 40, "unit": "psi"}
